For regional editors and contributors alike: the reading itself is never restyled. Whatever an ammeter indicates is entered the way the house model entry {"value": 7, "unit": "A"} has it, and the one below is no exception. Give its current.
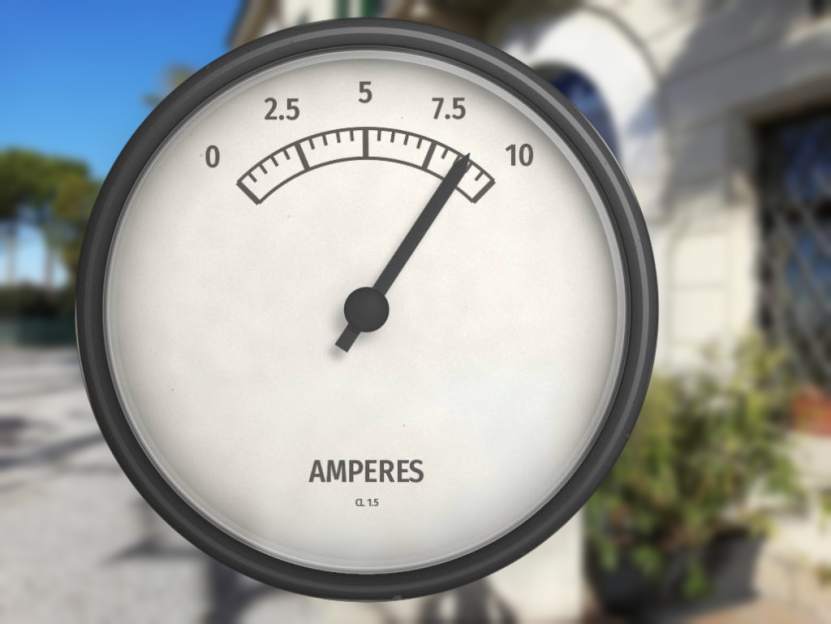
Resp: {"value": 8.75, "unit": "A"}
